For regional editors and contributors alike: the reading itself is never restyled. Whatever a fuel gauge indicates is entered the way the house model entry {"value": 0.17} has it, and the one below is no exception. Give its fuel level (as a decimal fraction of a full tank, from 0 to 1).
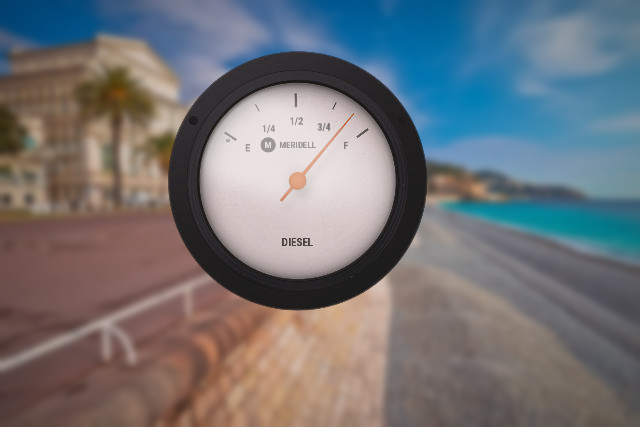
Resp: {"value": 0.875}
